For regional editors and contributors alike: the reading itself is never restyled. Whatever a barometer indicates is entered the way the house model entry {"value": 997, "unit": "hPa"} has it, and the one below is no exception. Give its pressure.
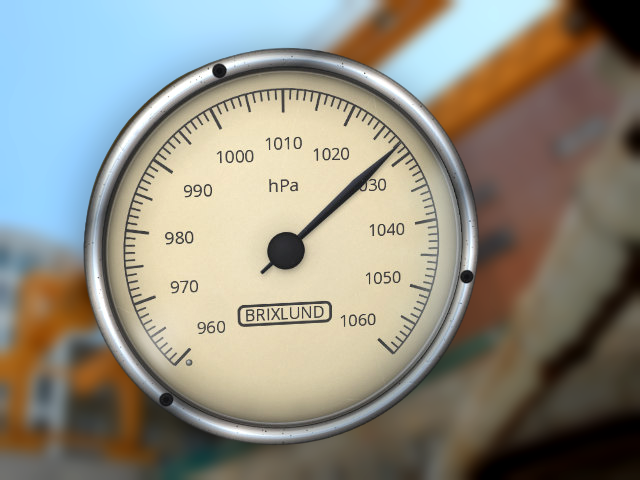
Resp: {"value": 1028, "unit": "hPa"}
